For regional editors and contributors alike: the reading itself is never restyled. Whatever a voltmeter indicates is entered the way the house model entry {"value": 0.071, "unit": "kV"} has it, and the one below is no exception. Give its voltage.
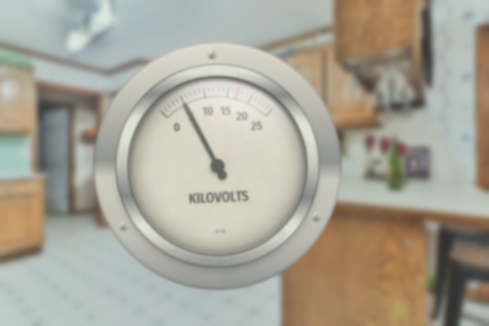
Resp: {"value": 5, "unit": "kV"}
